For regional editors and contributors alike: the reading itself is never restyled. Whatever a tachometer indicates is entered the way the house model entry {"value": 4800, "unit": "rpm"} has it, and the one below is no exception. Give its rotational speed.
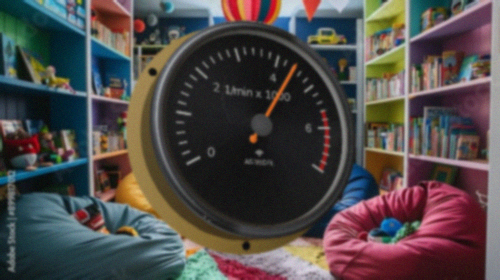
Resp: {"value": 4400, "unit": "rpm"}
